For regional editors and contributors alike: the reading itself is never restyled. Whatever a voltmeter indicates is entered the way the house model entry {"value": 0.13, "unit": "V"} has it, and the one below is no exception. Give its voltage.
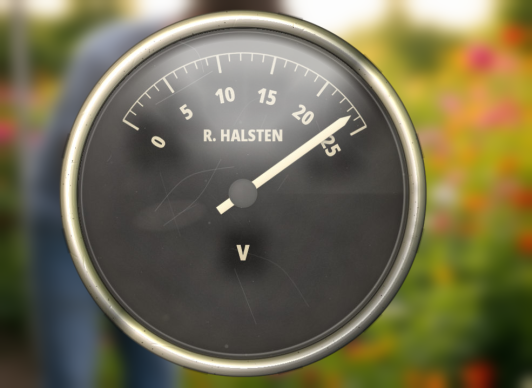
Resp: {"value": 23.5, "unit": "V"}
